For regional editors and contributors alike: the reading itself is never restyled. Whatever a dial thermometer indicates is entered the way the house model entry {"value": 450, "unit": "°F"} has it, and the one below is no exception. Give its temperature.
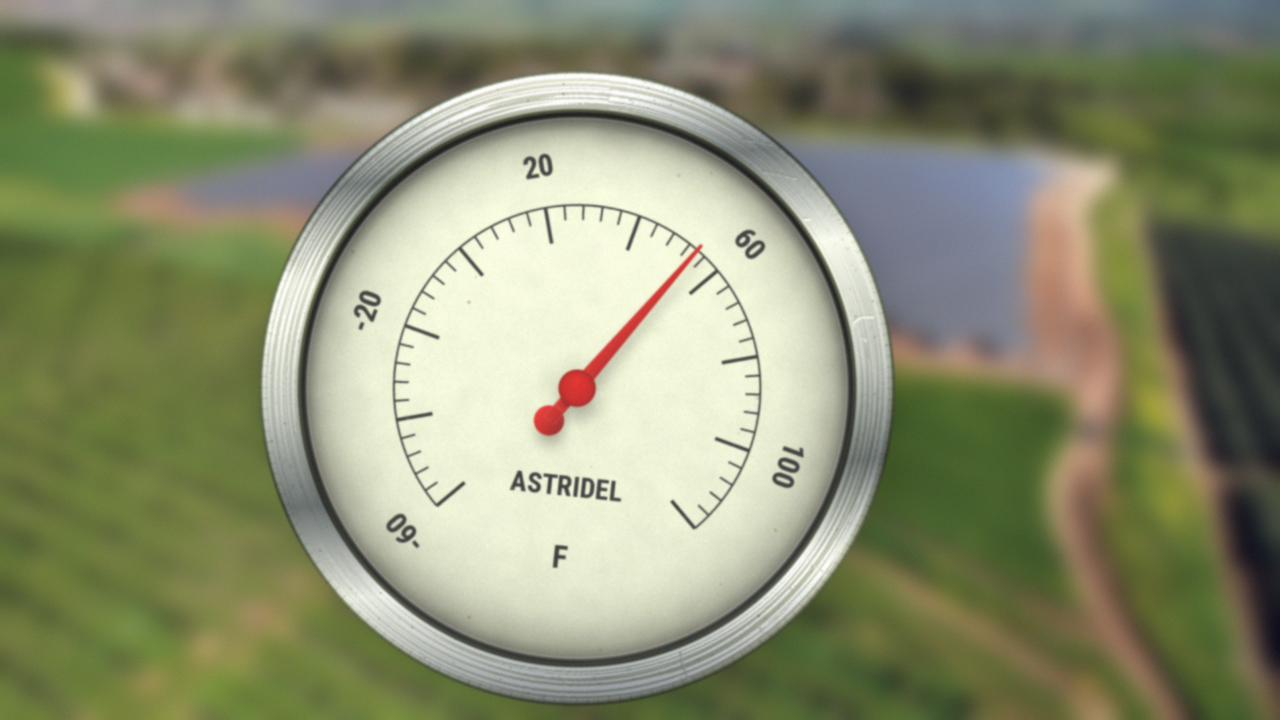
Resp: {"value": 54, "unit": "°F"}
